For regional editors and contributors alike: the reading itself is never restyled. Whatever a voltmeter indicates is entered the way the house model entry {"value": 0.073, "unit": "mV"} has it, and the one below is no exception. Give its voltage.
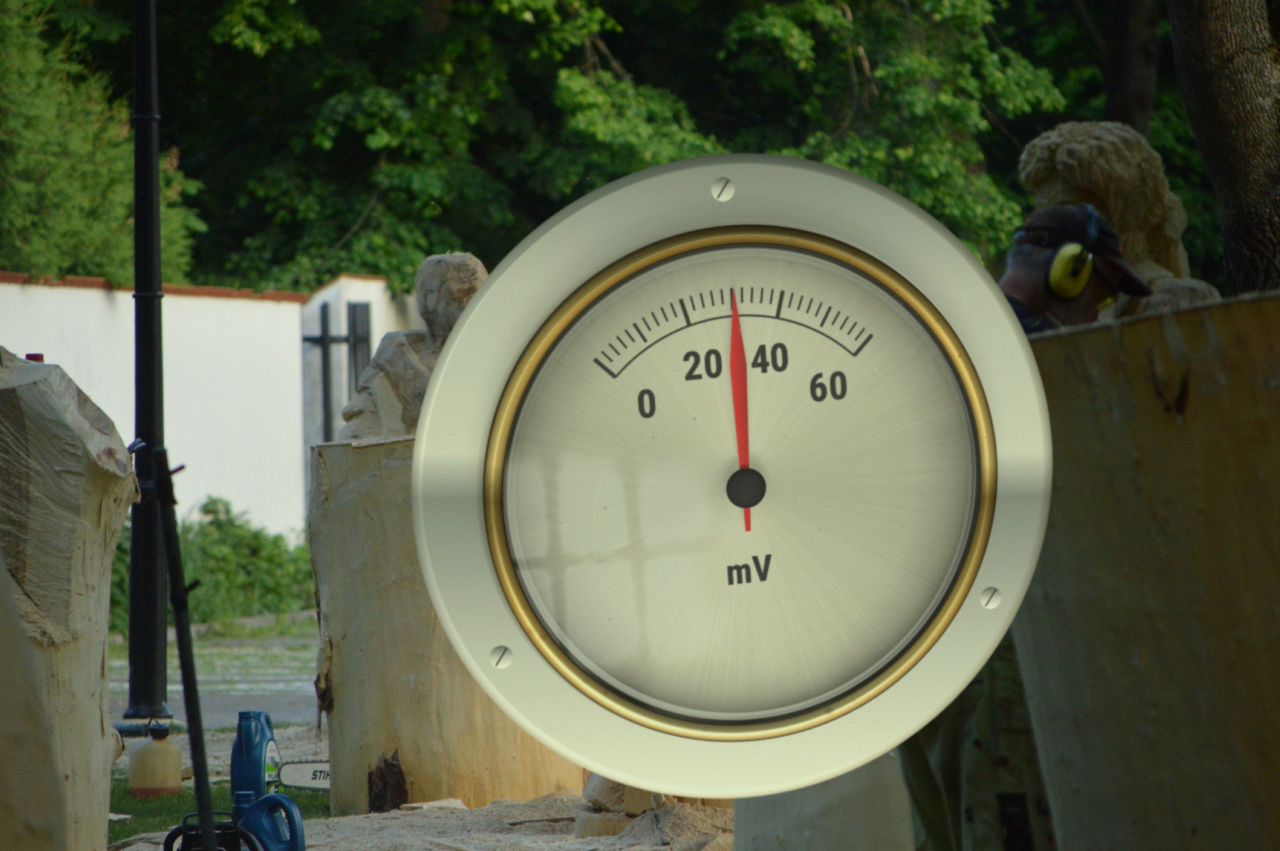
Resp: {"value": 30, "unit": "mV"}
